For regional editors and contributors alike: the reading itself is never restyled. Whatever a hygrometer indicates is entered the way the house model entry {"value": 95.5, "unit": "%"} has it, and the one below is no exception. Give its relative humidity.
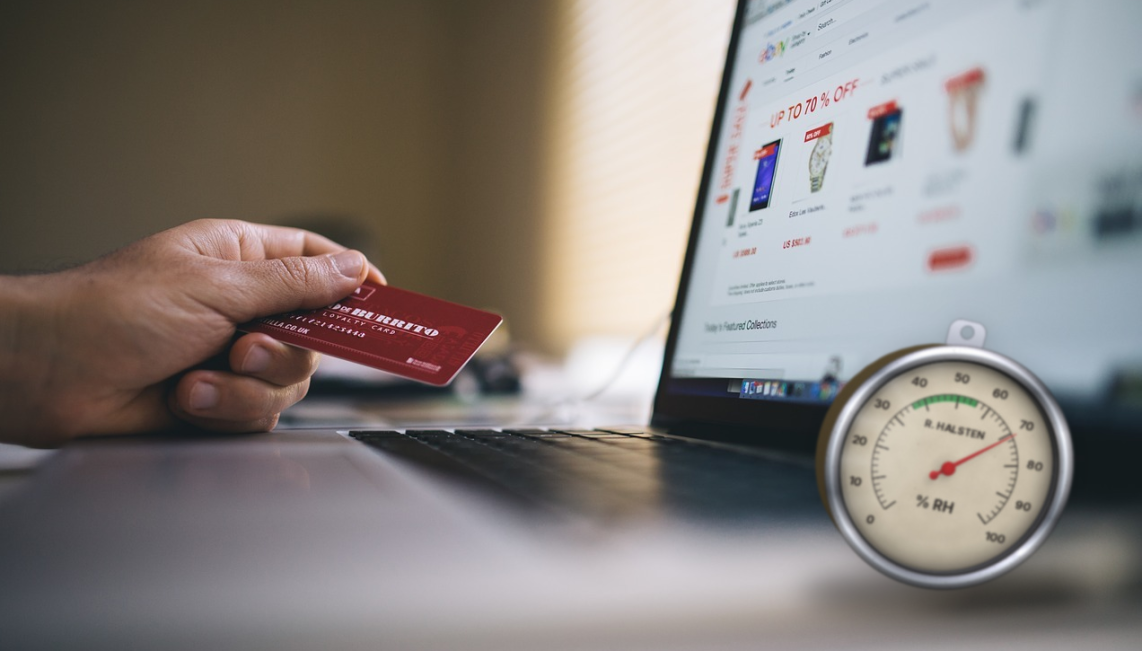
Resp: {"value": 70, "unit": "%"}
